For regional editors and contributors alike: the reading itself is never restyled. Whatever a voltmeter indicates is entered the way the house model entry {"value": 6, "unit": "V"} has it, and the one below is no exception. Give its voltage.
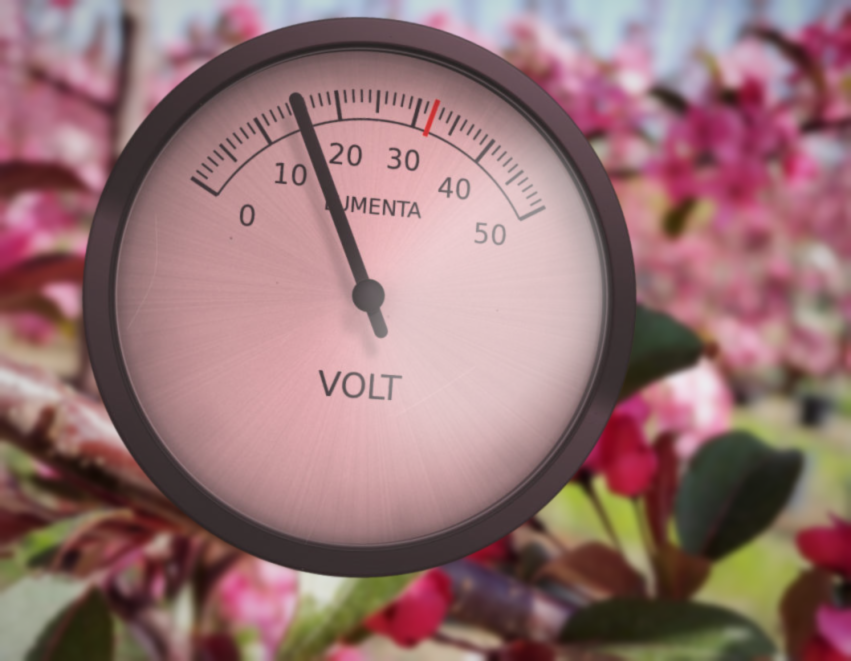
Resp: {"value": 15, "unit": "V"}
